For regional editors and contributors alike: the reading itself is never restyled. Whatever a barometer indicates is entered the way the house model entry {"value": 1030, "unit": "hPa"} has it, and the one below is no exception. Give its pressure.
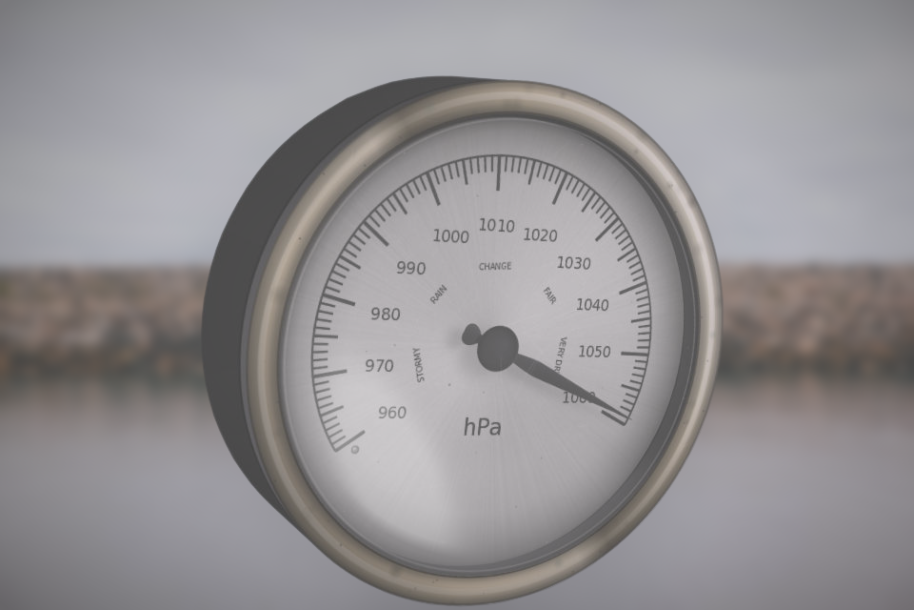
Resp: {"value": 1059, "unit": "hPa"}
